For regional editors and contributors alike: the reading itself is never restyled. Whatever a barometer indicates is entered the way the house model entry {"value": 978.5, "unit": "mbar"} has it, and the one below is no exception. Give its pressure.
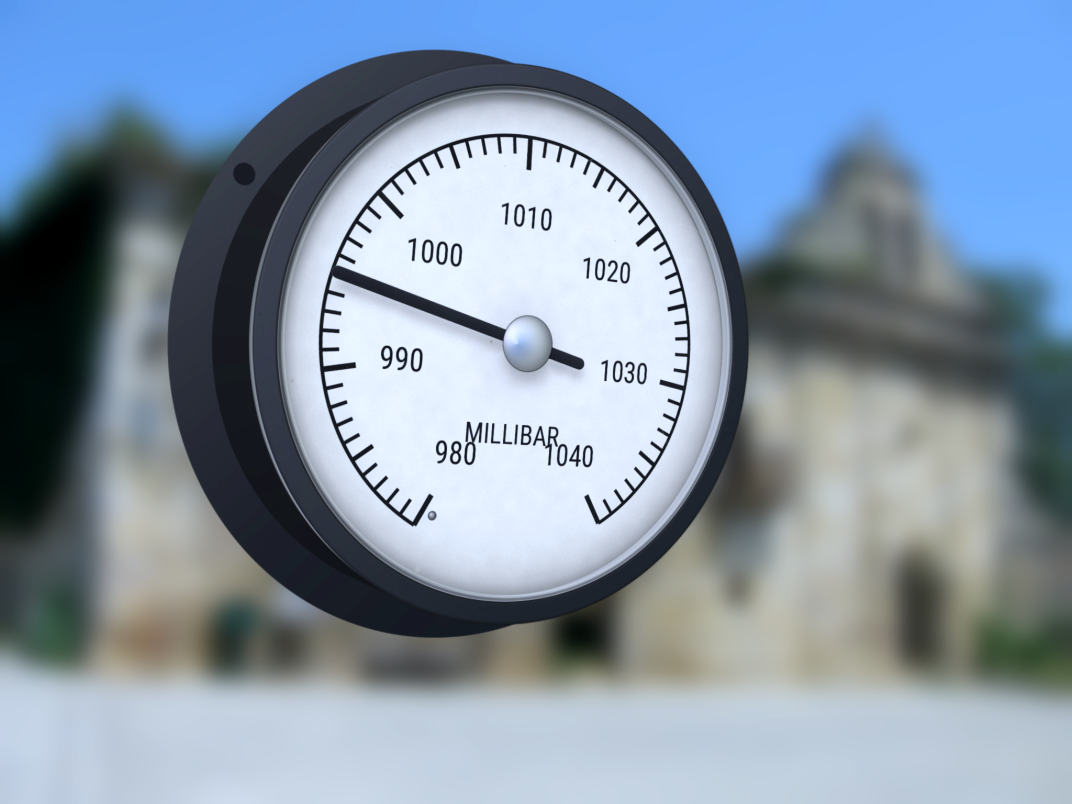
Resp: {"value": 995, "unit": "mbar"}
